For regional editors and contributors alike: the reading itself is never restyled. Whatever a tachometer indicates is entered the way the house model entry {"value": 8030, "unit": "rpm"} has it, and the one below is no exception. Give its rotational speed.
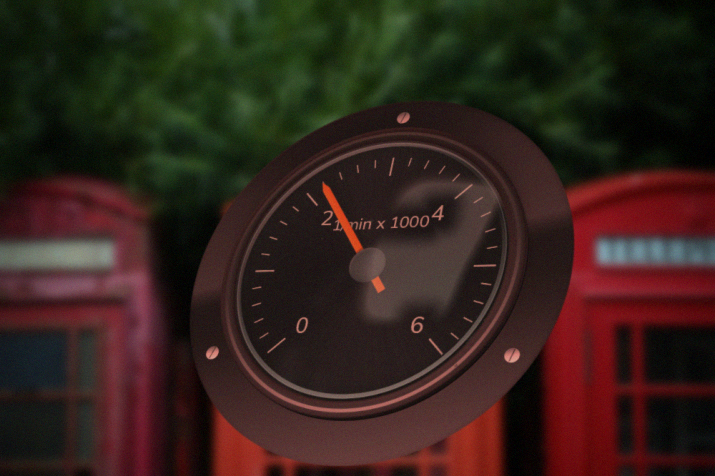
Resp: {"value": 2200, "unit": "rpm"}
